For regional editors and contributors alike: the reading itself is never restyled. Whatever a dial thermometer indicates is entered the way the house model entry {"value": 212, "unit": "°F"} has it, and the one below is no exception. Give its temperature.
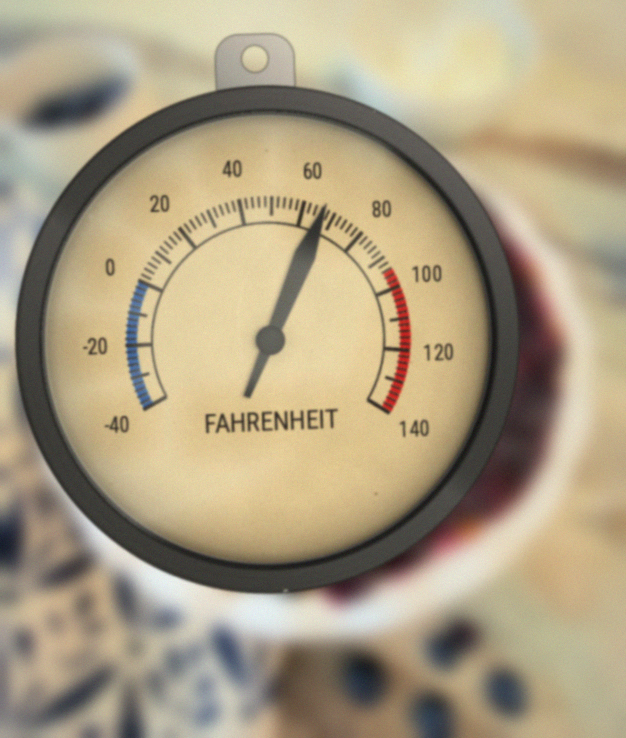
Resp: {"value": 66, "unit": "°F"}
